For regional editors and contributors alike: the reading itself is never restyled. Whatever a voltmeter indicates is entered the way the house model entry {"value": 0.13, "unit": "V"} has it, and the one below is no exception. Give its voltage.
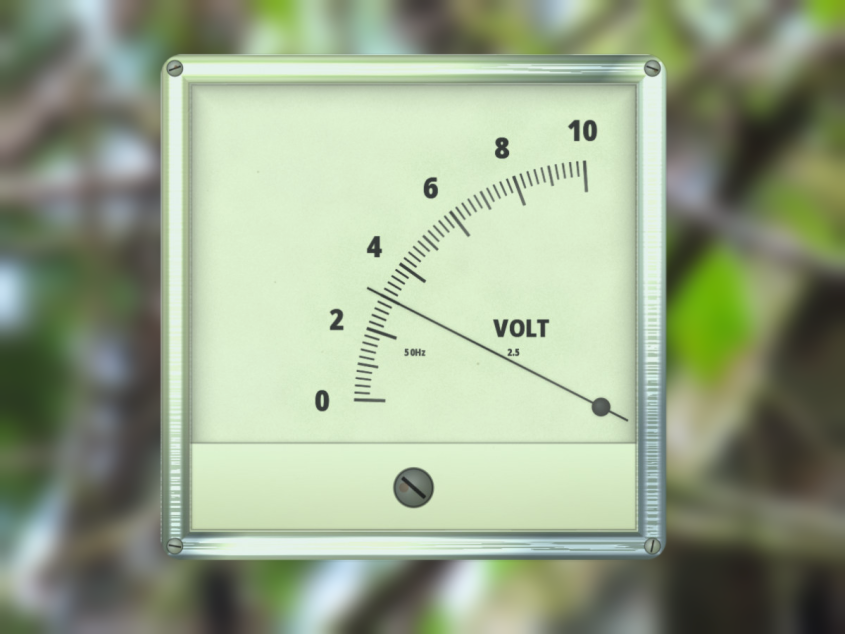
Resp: {"value": 3, "unit": "V"}
